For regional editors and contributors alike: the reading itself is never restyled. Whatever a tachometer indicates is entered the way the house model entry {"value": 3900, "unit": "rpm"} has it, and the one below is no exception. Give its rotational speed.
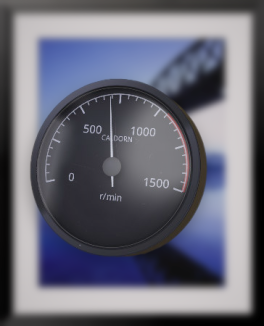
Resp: {"value": 700, "unit": "rpm"}
